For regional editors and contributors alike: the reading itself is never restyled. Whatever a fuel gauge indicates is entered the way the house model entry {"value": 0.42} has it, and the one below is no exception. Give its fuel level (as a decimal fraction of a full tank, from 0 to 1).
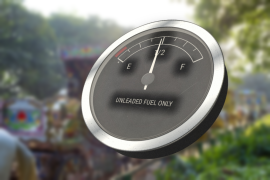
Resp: {"value": 0.5}
